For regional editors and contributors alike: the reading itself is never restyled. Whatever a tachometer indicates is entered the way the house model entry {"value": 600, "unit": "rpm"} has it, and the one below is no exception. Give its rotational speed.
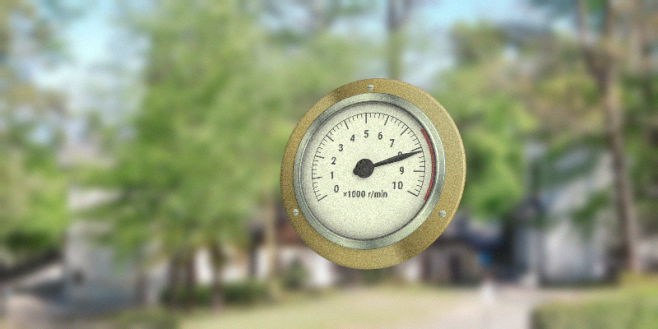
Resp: {"value": 8200, "unit": "rpm"}
